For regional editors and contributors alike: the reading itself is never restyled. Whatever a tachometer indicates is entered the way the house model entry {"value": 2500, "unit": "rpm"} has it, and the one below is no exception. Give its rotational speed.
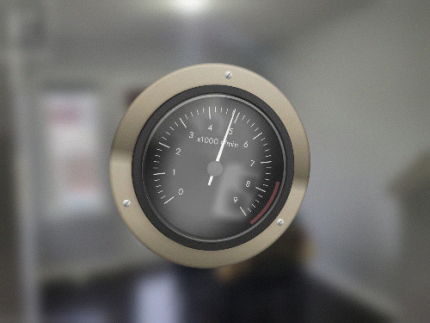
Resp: {"value": 4800, "unit": "rpm"}
